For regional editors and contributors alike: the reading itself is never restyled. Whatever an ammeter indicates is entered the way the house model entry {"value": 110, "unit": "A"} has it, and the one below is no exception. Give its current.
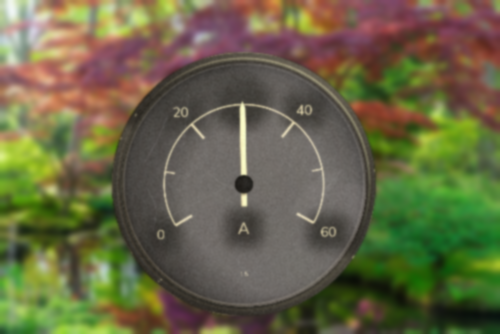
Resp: {"value": 30, "unit": "A"}
